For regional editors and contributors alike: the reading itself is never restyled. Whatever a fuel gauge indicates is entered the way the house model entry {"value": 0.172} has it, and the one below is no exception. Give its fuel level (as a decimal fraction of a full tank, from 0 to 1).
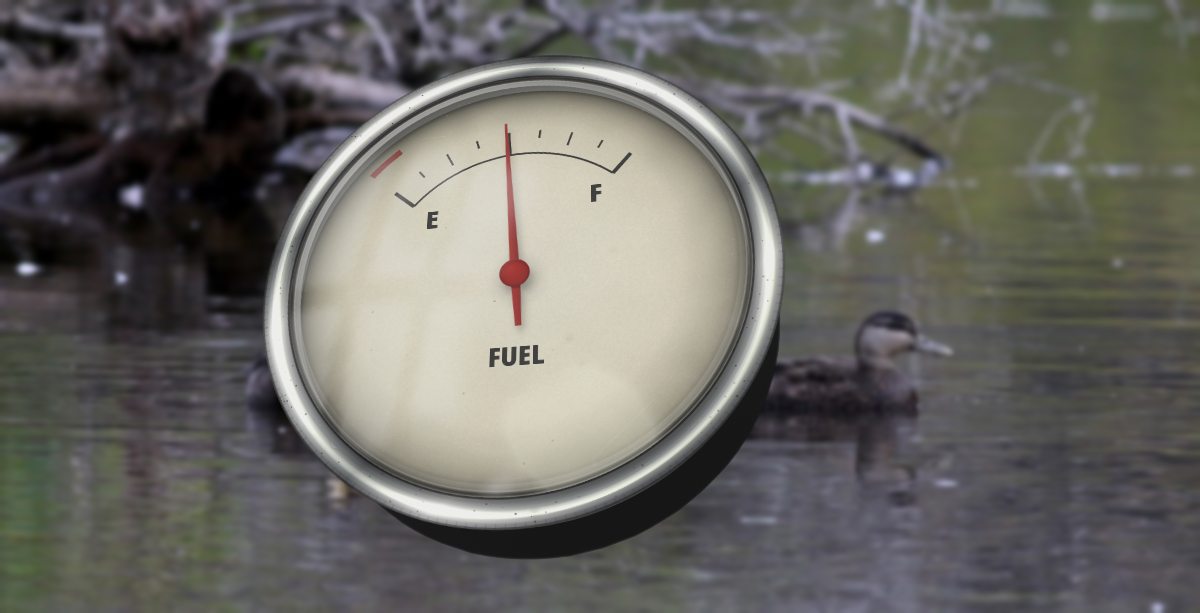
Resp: {"value": 0.5}
